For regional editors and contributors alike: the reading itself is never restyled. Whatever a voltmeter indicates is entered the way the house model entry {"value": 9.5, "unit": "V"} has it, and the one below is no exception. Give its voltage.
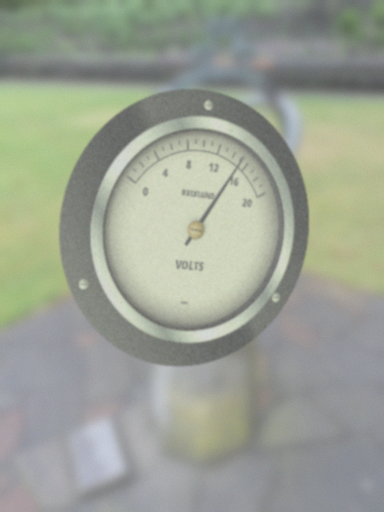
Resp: {"value": 15, "unit": "V"}
